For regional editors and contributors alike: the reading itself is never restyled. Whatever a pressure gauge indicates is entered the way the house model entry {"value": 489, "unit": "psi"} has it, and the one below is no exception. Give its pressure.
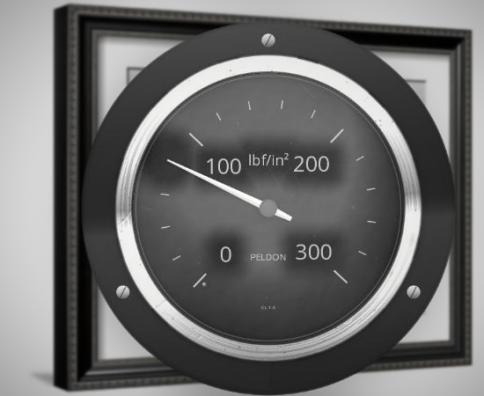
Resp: {"value": 80, "unit": "psi"}
